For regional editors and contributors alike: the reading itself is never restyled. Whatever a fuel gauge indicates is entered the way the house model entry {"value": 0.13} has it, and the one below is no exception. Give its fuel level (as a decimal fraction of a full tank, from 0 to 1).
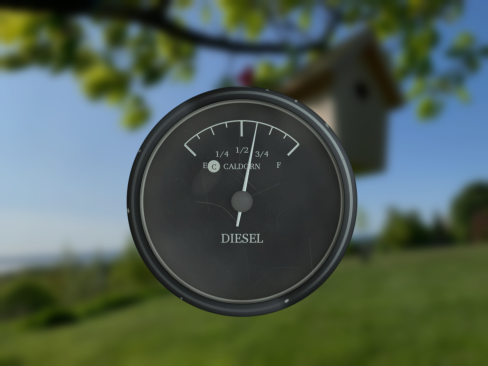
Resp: {"value": 0.625}
